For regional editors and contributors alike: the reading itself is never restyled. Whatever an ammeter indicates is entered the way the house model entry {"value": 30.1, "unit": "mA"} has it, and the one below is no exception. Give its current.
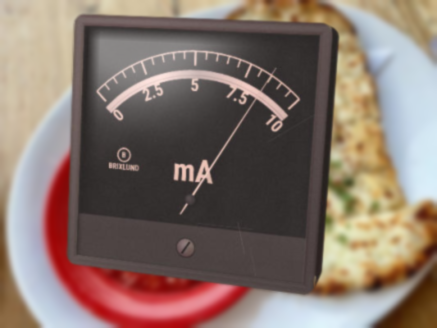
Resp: {"value": 8.5, "unit": "mA"}
